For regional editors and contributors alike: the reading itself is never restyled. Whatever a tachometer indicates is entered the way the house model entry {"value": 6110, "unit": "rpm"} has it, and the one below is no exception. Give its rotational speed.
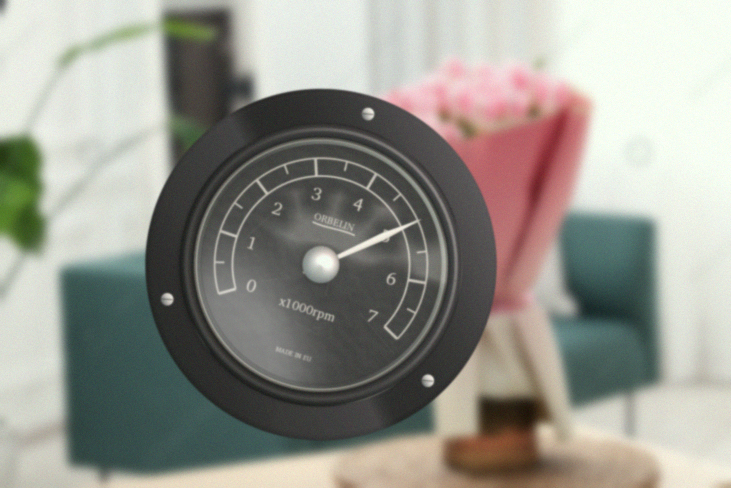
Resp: {"value": 5000, "unit": "rpm"}
